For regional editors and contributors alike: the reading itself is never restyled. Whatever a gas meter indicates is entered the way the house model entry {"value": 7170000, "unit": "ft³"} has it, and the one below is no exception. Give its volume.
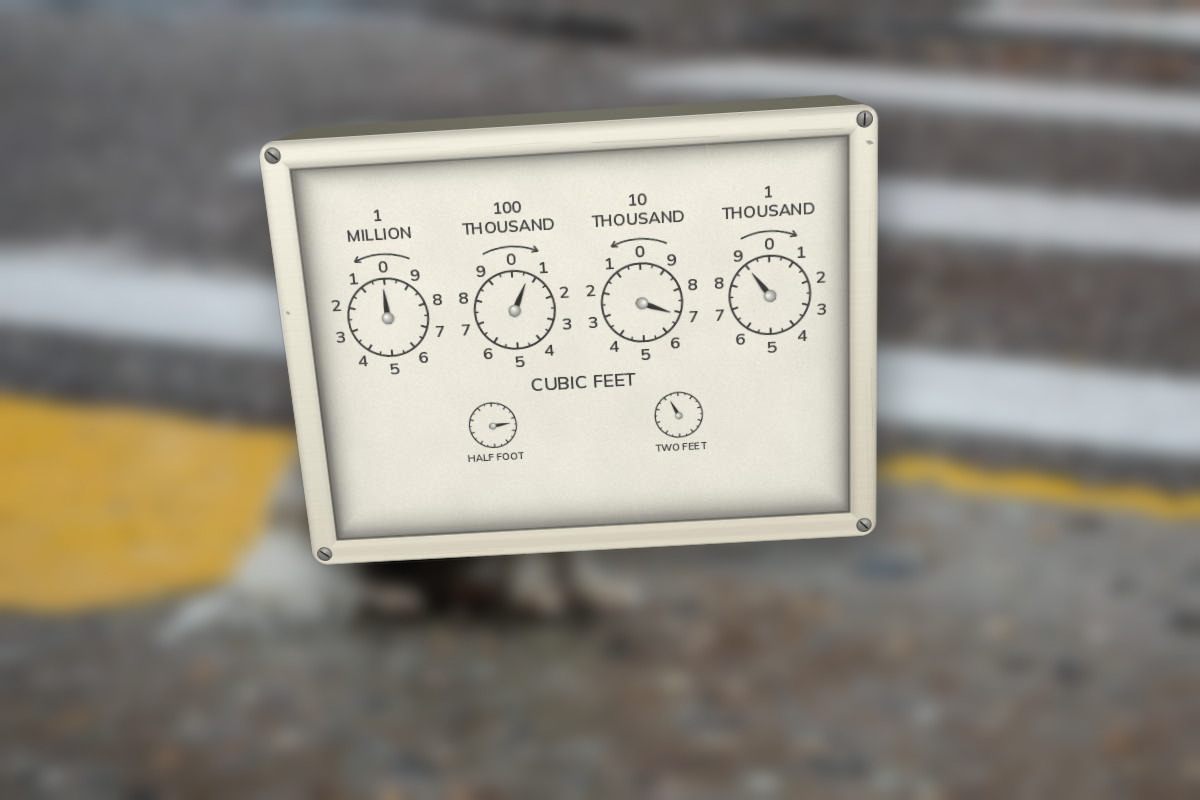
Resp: {"value": 6900, "unit": "ft³"}
